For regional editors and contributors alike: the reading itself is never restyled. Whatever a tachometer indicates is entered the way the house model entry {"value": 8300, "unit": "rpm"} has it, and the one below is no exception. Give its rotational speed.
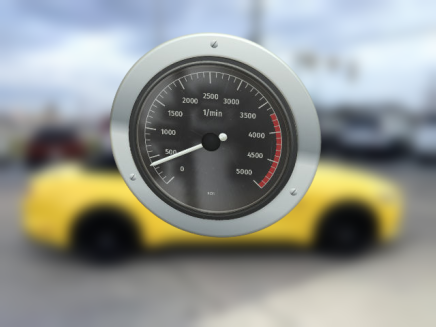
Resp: {"value": 400, "unit": "rpm"}
